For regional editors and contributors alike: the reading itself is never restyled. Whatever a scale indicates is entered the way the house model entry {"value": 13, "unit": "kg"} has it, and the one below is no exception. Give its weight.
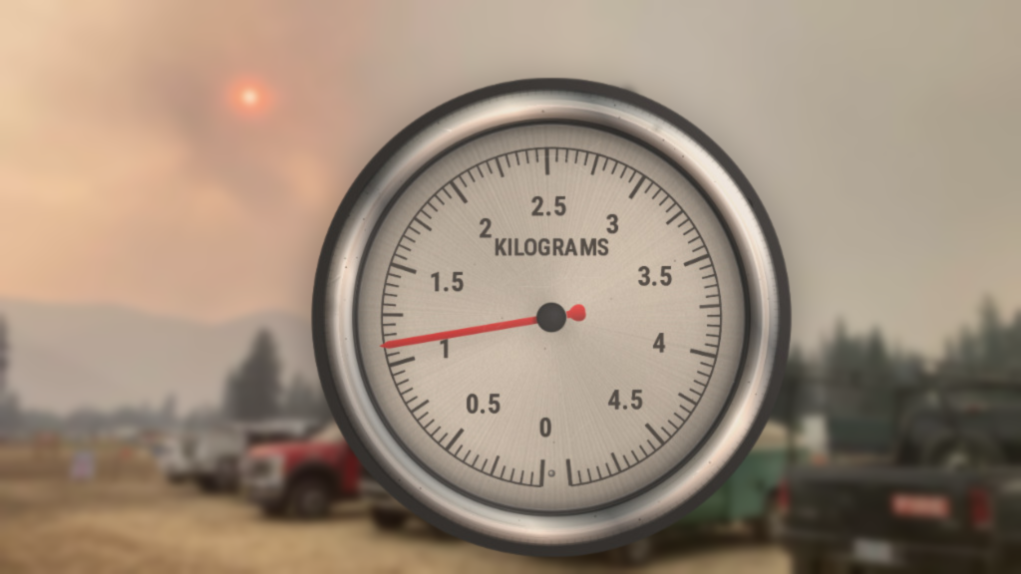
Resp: {"value": 1.1, "unit": "kg"}
